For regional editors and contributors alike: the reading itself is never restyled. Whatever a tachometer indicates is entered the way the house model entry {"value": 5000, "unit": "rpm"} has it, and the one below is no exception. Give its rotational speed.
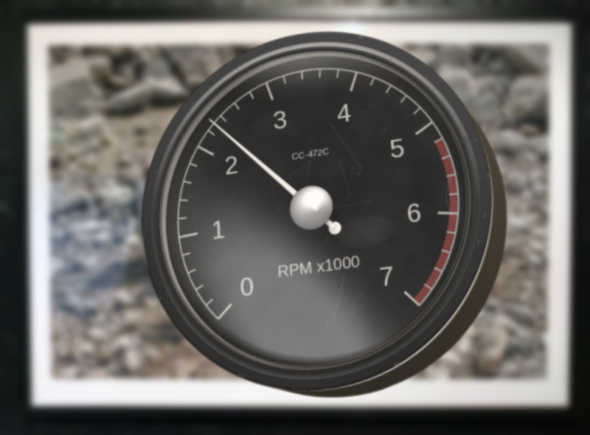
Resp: {"value": 2300, "unit": "rpm"}
